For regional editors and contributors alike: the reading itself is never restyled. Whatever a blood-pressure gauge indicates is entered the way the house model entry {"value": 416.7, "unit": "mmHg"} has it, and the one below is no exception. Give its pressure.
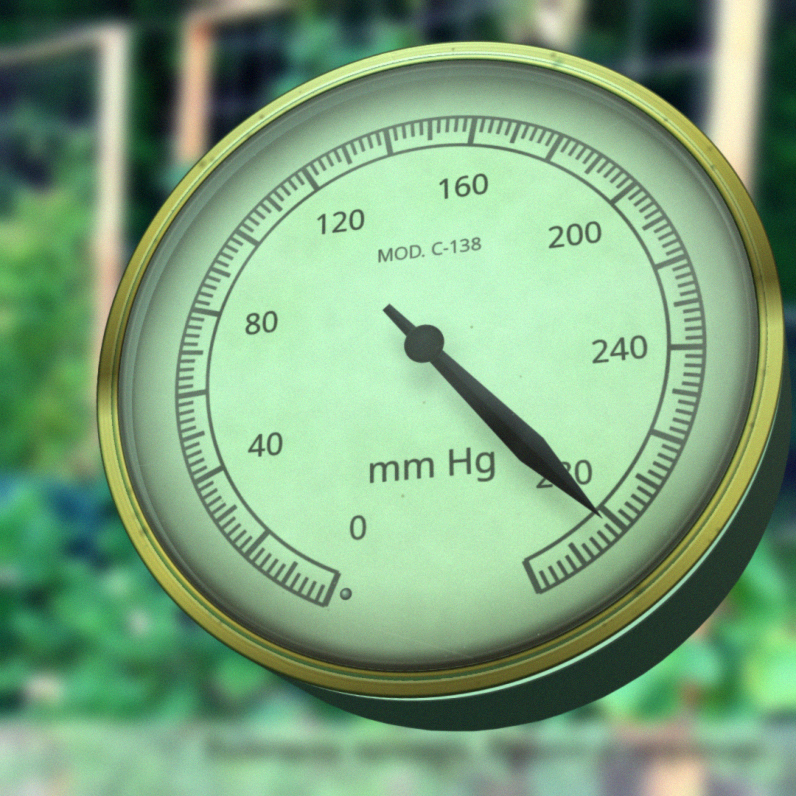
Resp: {"value": 282, "unit": "mmHg"}
